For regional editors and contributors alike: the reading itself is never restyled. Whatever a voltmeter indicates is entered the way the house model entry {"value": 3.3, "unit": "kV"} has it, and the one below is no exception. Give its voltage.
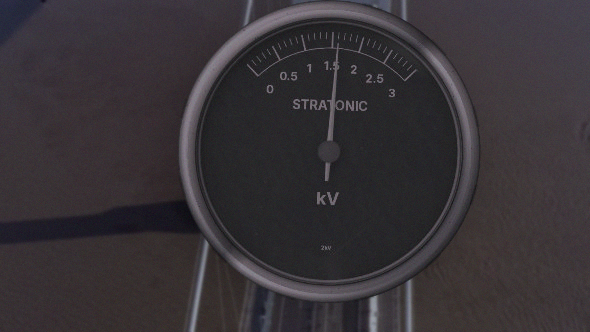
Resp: {"value": 1.6, "unit": "kV"}
